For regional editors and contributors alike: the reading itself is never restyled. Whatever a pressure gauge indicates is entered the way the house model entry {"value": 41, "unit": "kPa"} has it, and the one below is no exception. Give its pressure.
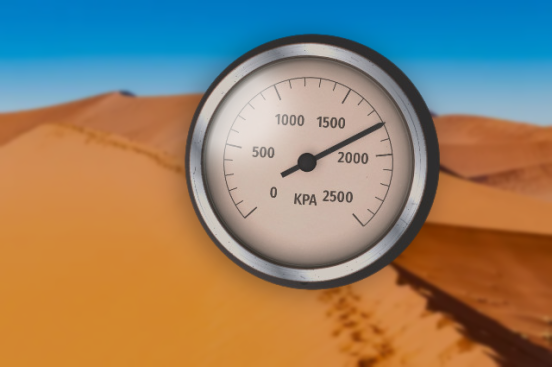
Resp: {"value": 1800, "unit": "kPa"}
